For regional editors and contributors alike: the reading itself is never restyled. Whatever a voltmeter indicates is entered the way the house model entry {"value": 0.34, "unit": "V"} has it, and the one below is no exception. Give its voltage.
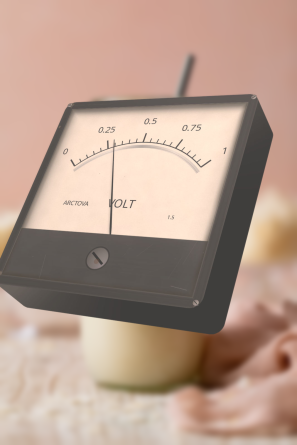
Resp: {"value": 0.3, "unit": "V"}
